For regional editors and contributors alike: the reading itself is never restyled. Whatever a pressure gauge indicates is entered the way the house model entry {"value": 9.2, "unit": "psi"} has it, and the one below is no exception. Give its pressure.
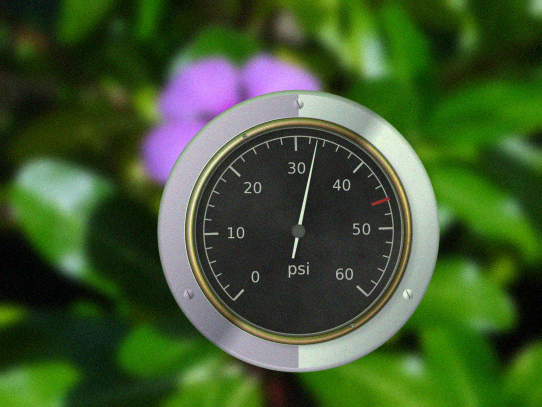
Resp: {"value": 33, "unit": "psi"}
